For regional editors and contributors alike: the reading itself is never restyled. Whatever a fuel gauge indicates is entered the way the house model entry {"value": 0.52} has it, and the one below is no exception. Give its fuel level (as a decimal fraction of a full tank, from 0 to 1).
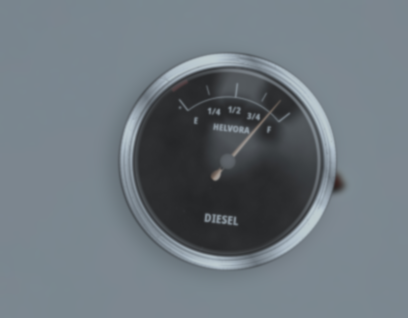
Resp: {"value": 0.875}
